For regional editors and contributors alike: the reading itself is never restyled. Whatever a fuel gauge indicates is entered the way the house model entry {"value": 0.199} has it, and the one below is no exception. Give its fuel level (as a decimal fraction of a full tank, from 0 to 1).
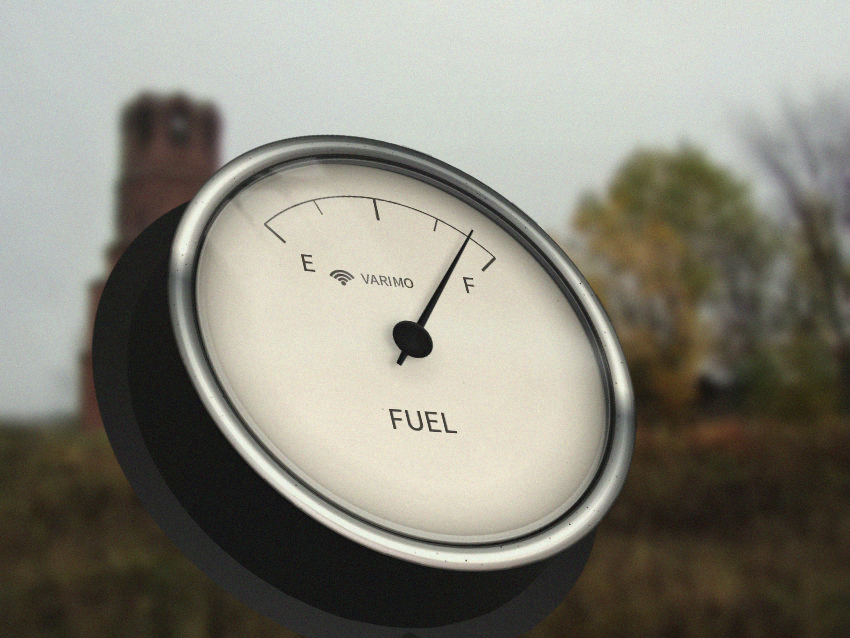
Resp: {"value": 0.875}
